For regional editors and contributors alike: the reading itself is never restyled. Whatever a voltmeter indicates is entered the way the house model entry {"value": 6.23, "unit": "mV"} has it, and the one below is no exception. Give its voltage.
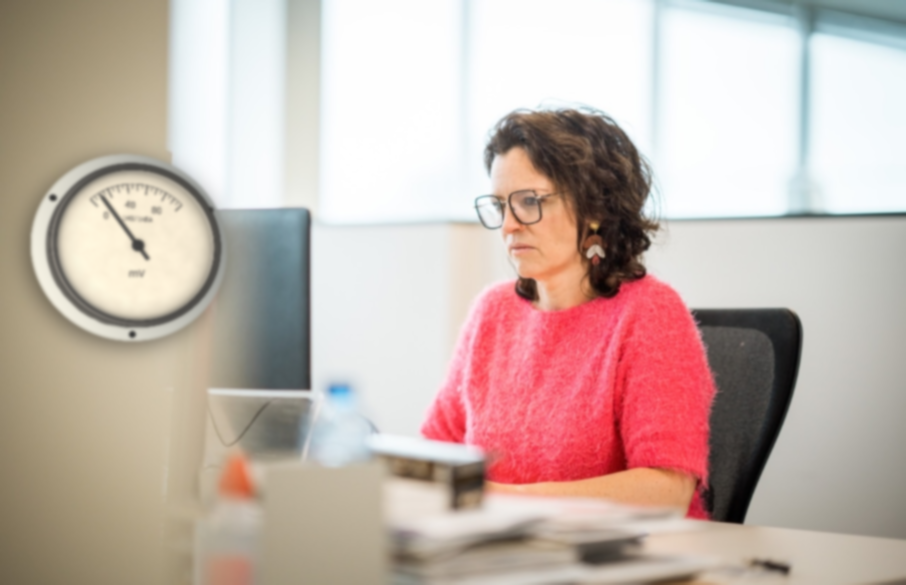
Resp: {"value": 10, "unit": "mV"}
